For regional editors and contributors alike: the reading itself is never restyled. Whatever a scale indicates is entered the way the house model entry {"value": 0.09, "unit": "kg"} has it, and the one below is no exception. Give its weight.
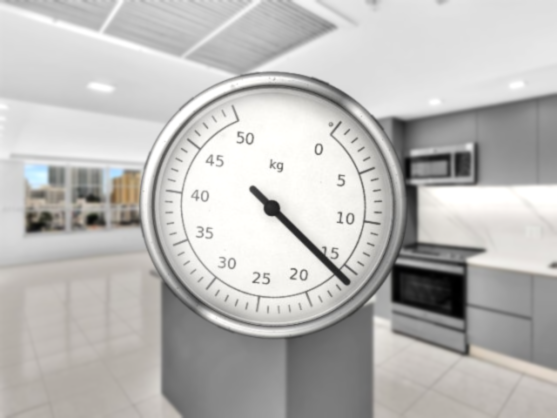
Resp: {"value": 16, "unit": "kg"}
